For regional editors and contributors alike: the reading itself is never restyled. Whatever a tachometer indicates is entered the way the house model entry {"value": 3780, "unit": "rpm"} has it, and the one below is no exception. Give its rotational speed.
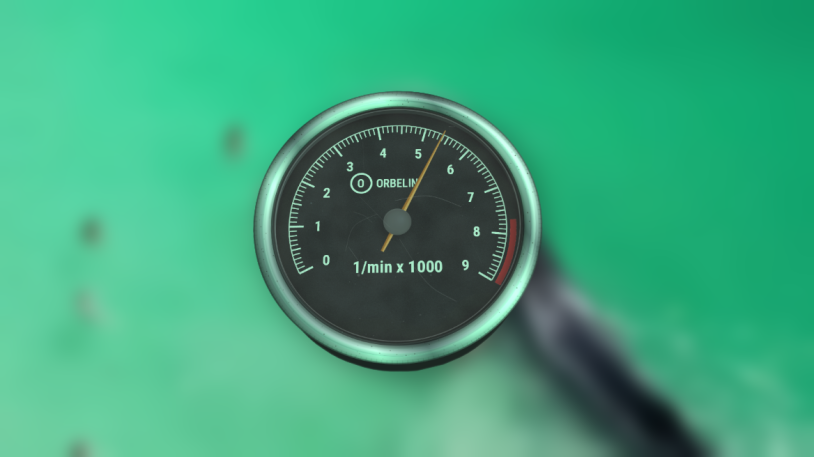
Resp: {"value": 5400, "unit": "rpm"}
